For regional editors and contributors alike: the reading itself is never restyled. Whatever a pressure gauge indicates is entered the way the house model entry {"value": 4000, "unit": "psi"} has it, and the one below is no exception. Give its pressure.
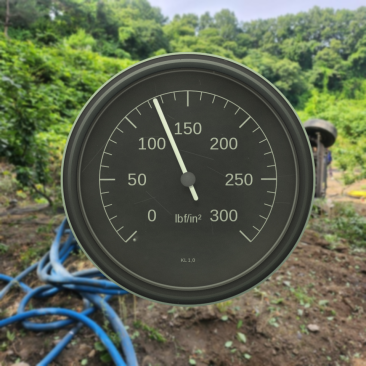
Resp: {"value": 125, "unit": "psi"}
